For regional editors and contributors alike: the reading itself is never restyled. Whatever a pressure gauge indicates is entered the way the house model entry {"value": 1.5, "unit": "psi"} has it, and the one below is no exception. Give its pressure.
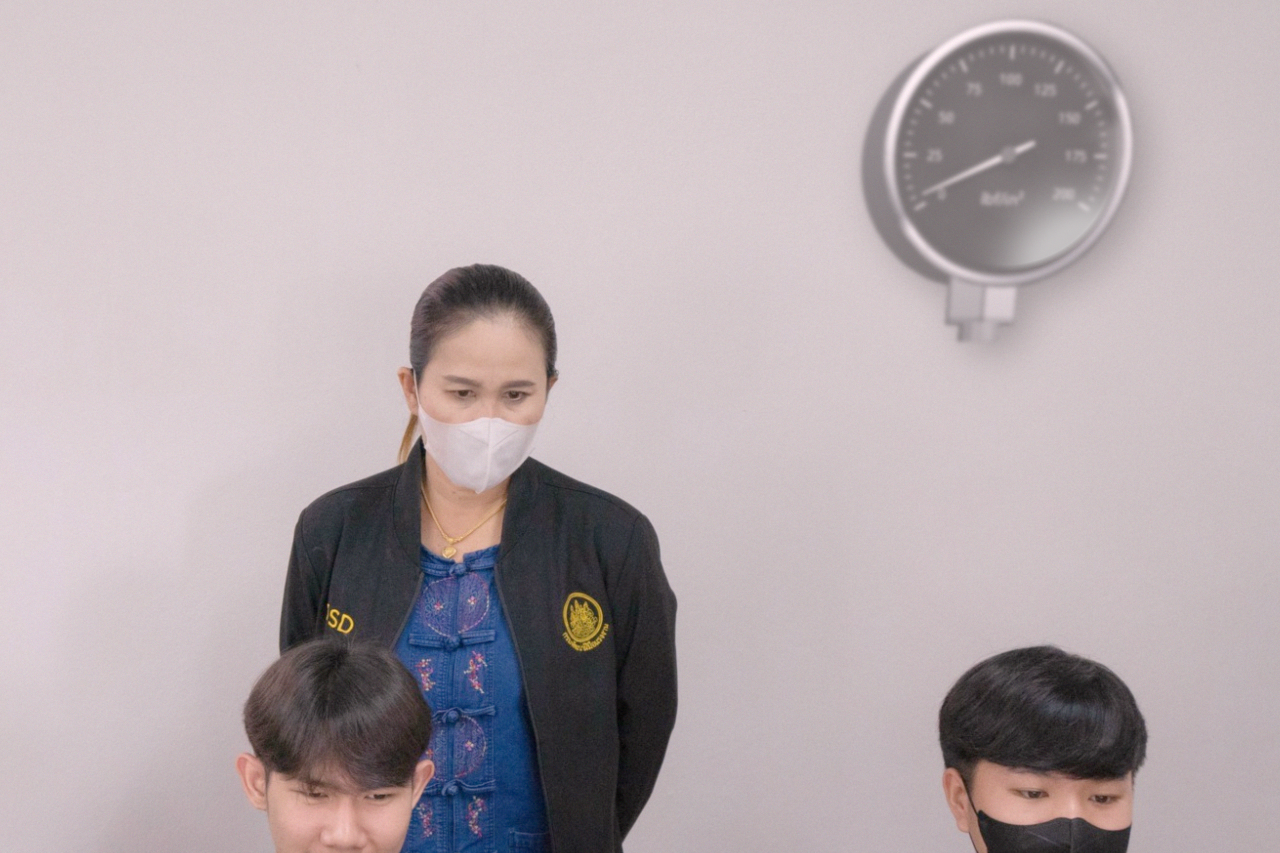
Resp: {"value": 5, "unit": "psi"}
